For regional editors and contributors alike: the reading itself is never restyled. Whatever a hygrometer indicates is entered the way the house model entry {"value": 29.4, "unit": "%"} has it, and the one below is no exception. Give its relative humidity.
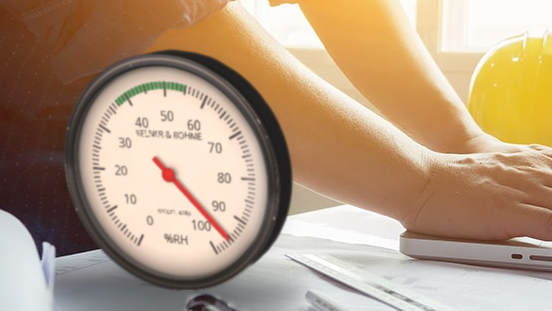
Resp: {"value": 95, "unit": "%"}
